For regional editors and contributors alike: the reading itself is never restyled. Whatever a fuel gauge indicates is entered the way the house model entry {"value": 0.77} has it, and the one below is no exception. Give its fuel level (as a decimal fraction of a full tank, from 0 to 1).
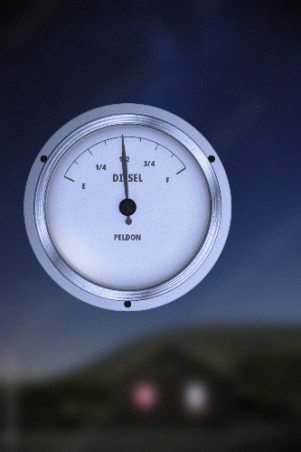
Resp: {"value": 0.5}
